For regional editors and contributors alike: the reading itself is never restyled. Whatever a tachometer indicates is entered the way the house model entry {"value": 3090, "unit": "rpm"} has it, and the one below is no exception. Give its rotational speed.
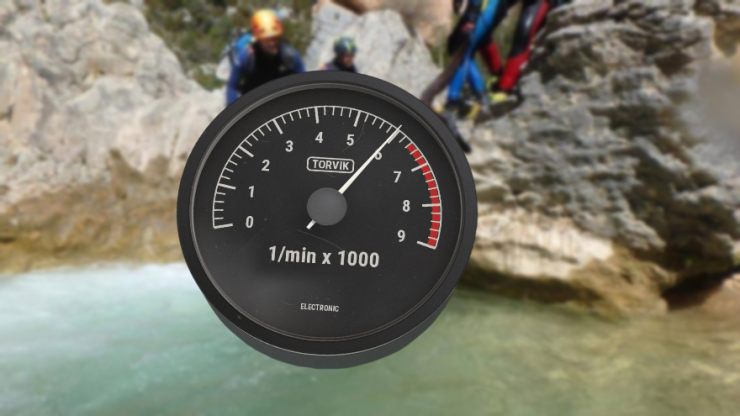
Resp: {"value": 6000, "unit": "rpm"}
